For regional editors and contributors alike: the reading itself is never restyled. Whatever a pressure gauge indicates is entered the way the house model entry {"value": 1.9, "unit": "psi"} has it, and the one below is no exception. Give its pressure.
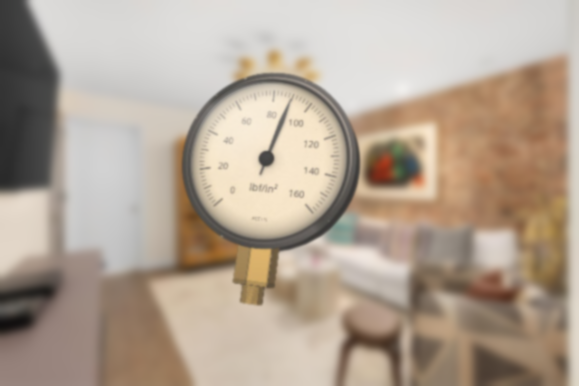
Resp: {"value": 90, "unit": "psi"}
